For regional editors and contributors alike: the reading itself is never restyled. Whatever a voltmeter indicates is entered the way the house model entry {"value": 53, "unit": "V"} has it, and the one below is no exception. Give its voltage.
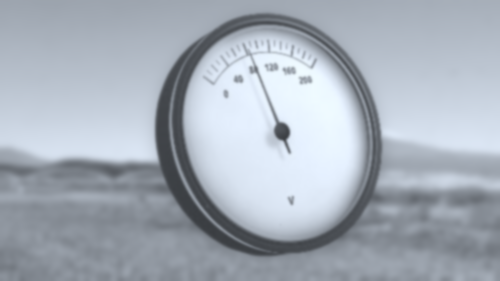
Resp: {"value": 80, "unit": "V"}
